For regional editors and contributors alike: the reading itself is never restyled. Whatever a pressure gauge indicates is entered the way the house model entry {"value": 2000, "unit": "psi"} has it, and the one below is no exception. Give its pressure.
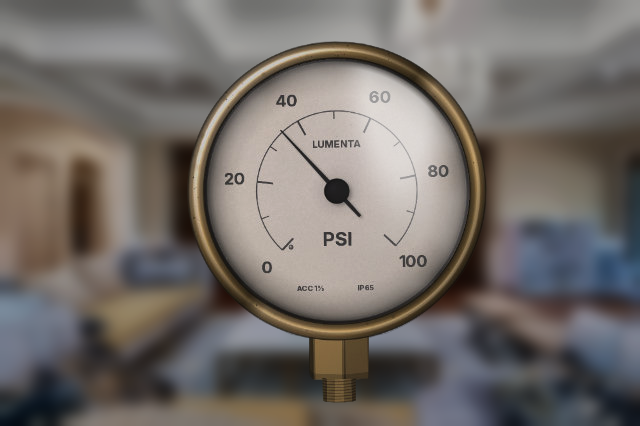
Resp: {"value": 35, "unit": "psi"}
